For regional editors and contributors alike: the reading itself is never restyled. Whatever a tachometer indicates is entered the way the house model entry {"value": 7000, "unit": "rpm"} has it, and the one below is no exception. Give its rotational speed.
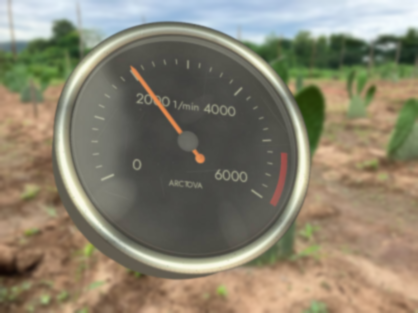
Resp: {"value": 2000, "unit": "rpm"}
